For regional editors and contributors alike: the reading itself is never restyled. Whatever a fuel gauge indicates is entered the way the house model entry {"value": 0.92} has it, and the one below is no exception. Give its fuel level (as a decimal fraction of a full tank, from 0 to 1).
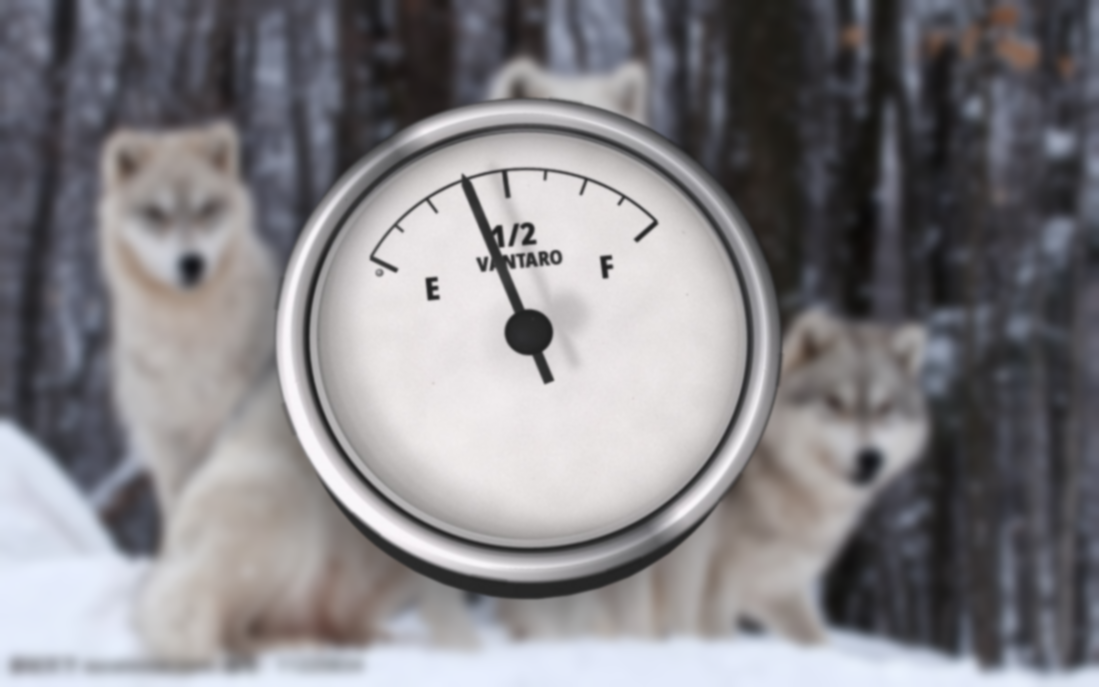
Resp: {"value": 0.375}
